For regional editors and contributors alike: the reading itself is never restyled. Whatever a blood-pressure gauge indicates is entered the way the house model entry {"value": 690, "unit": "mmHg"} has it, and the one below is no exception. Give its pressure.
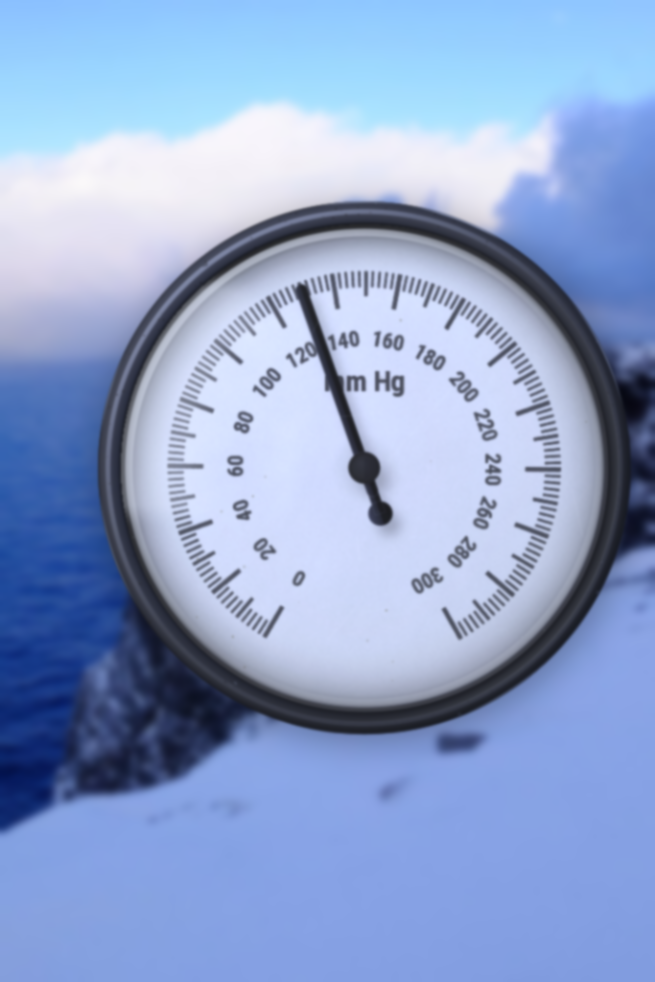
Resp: {"value": 130, "unit": "mmHg"}
